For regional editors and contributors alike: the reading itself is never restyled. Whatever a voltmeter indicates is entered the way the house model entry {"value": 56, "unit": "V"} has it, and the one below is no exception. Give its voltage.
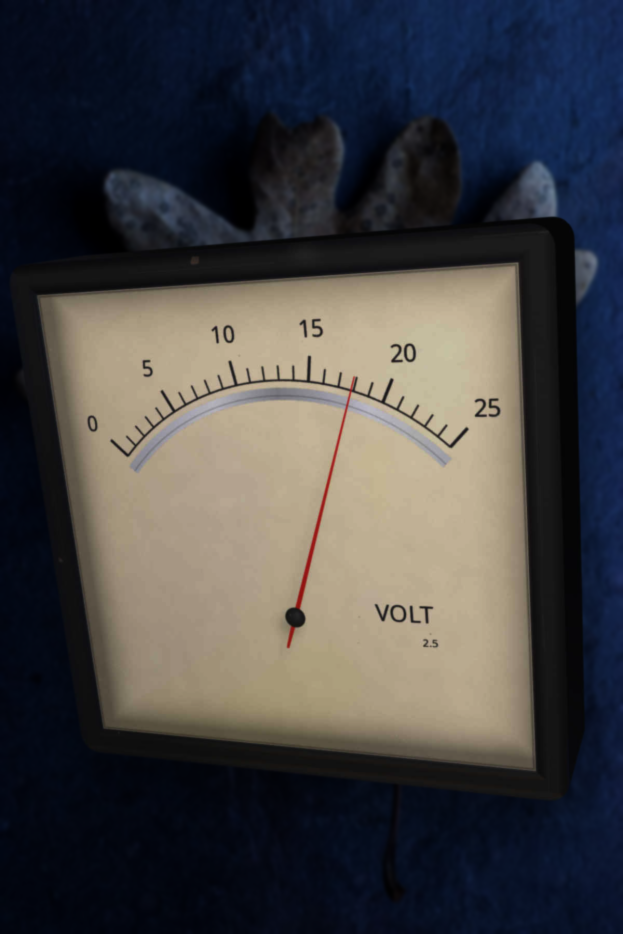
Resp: {"value": 18, "unit": "V"}
